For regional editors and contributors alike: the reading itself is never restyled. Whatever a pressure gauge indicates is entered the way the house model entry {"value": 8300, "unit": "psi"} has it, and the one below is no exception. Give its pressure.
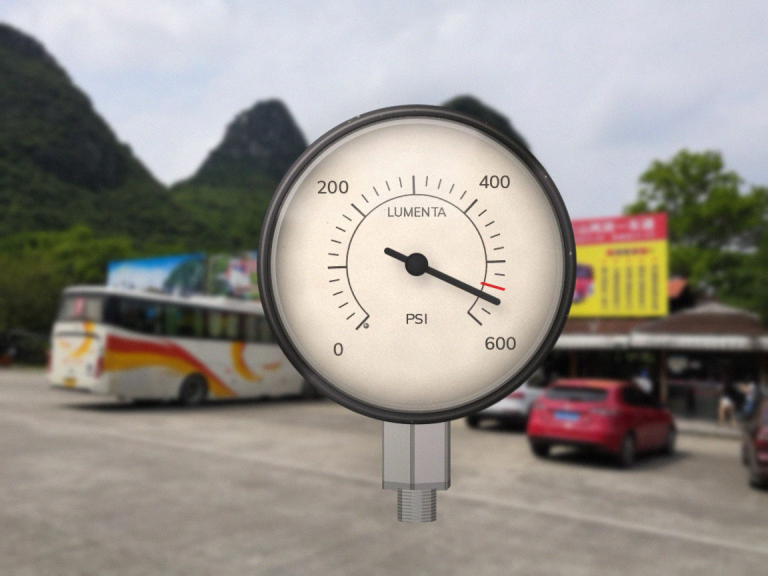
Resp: {"value": 560, "unit": "psi"}
